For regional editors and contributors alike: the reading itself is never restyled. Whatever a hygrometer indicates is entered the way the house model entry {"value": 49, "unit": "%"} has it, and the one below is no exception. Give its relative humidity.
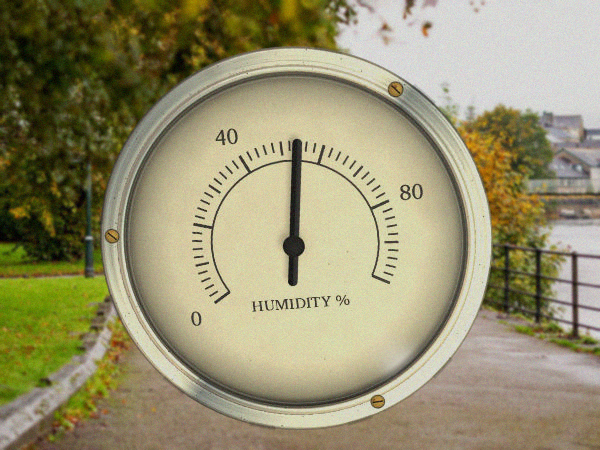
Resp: {"value": 54, "unit": "%"}
